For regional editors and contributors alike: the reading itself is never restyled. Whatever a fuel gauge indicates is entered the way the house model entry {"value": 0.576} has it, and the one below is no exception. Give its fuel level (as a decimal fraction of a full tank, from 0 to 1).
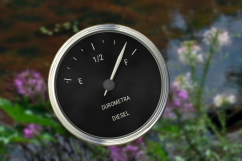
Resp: {"value": 0.875}
